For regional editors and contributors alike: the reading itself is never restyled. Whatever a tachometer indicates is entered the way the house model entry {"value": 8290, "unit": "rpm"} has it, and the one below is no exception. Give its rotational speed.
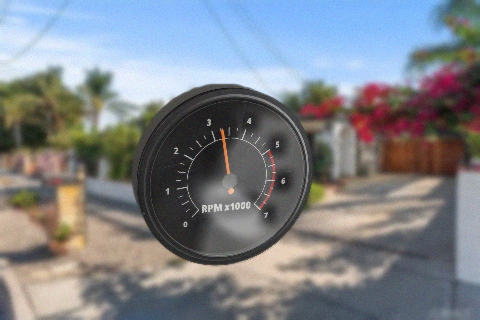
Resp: {"value": 3250, "unit": "rpm"}
